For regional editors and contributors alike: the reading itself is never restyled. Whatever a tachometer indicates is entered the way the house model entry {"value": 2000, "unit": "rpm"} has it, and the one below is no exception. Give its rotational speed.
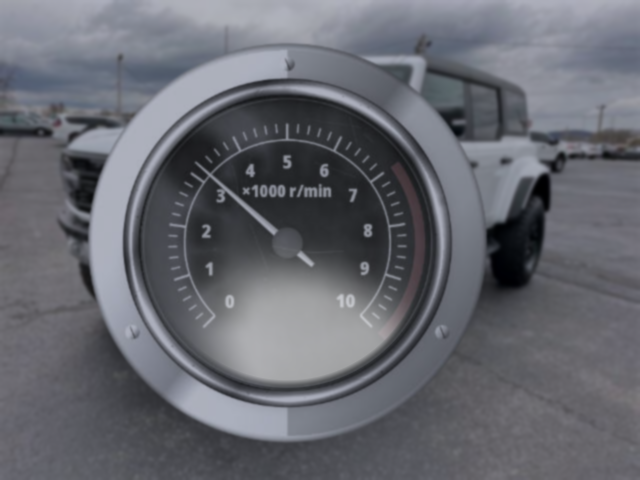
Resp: {"value": 3200, "unit": "rpm"}
